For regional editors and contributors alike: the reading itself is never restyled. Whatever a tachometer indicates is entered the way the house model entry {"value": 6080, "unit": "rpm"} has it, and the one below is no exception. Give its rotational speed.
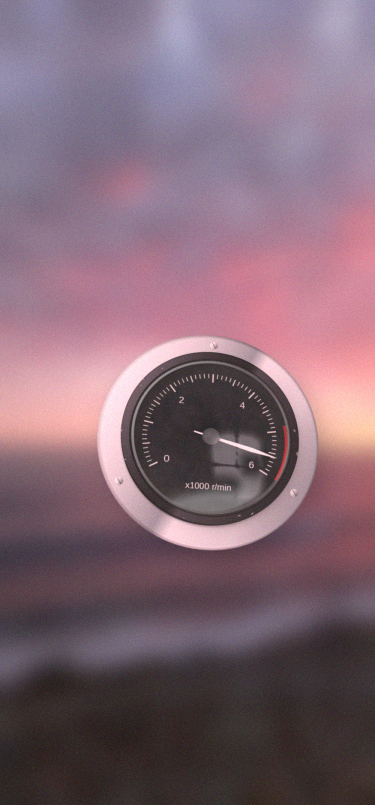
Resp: {"value": 5600, "unit": "rpm"}
